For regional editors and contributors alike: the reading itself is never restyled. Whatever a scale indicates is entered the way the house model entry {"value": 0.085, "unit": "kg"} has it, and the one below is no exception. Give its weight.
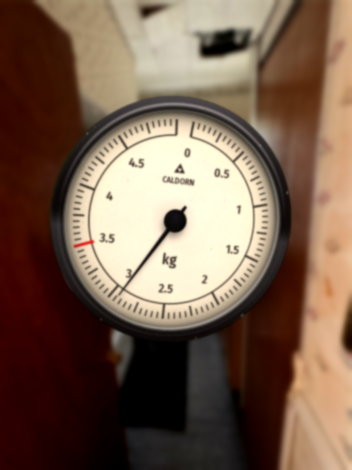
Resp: {"value": 2.95, "unit": "kg"}
